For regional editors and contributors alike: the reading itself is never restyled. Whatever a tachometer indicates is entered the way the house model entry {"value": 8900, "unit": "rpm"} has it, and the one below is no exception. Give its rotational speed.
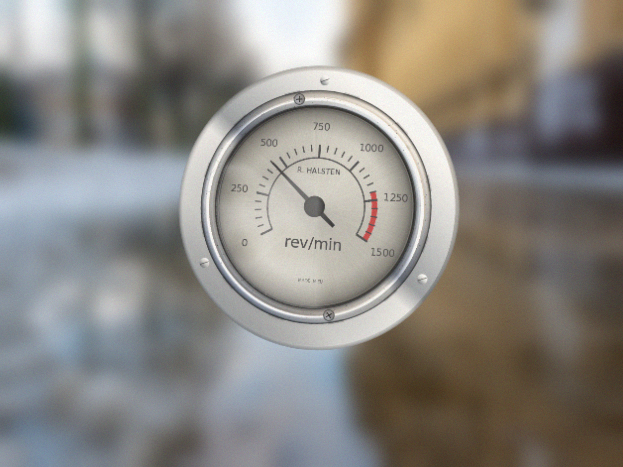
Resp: {"value": 450, "unit": "rpm"}
